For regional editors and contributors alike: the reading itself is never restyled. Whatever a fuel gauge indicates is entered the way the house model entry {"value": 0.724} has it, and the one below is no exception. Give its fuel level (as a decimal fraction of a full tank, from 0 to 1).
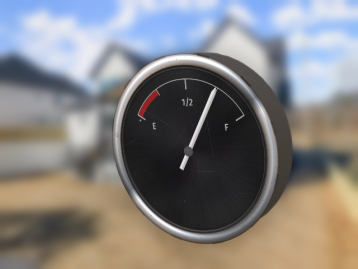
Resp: {"value": 0.75}
